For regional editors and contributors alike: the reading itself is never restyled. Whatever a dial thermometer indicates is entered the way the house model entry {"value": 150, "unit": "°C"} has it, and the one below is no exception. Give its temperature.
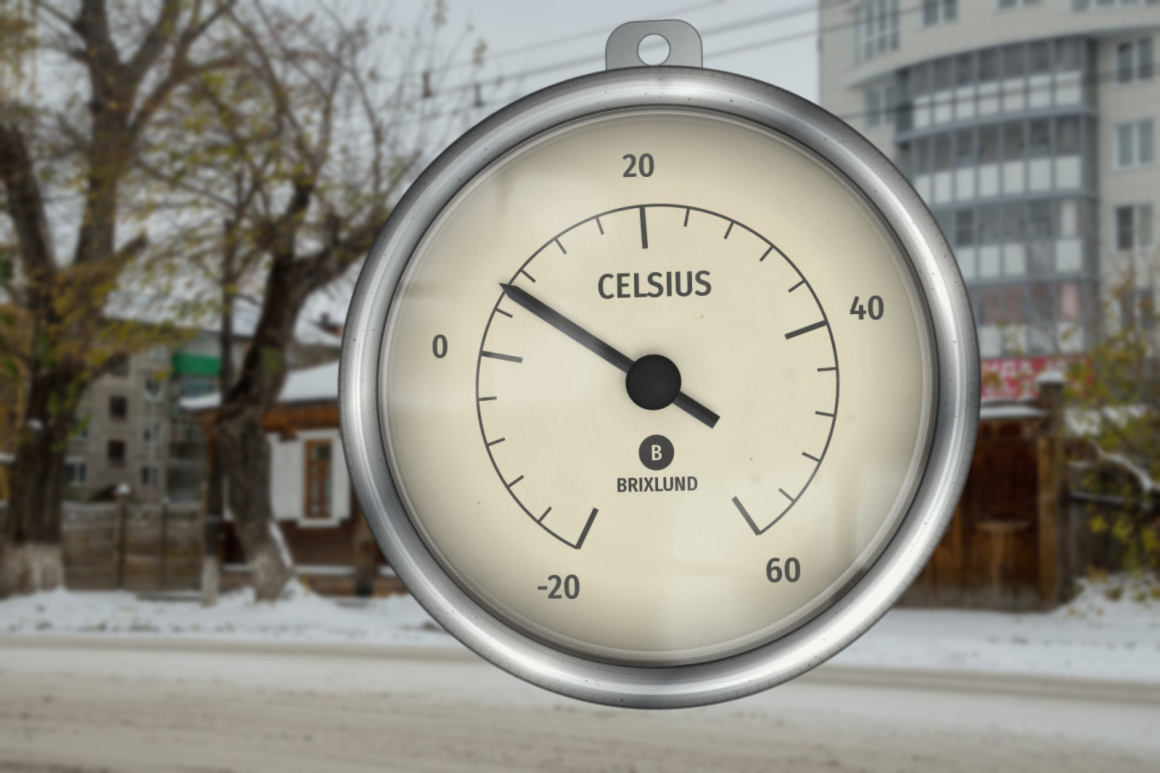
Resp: {"value": 6, "unit": "°C"}
